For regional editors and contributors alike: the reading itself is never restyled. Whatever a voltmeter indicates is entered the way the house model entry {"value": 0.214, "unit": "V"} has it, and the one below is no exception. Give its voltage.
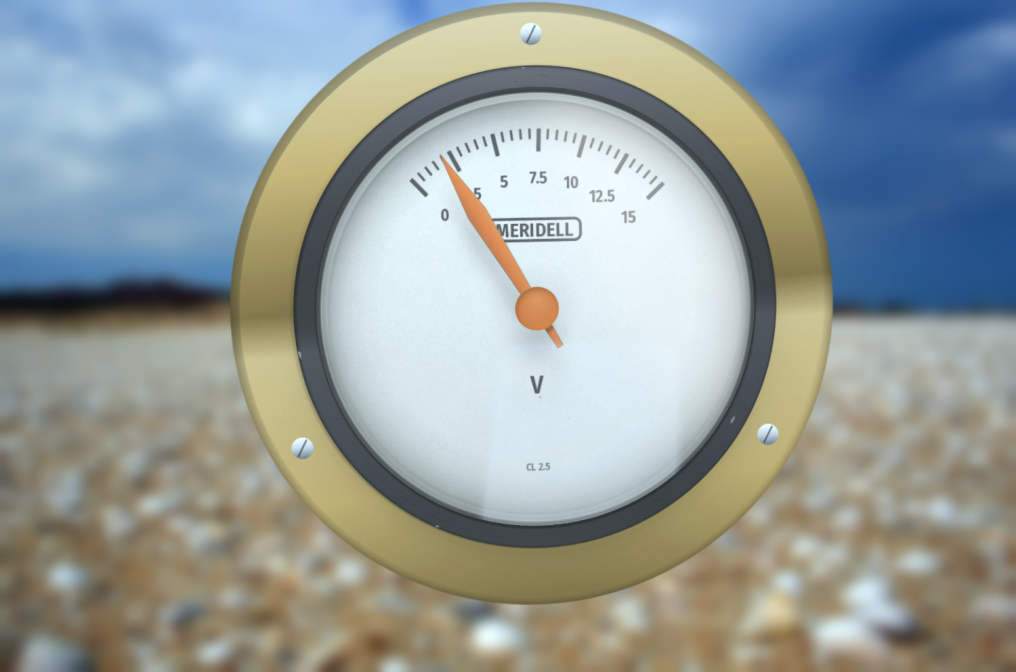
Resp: {"value": 2, "unit": "V"}
